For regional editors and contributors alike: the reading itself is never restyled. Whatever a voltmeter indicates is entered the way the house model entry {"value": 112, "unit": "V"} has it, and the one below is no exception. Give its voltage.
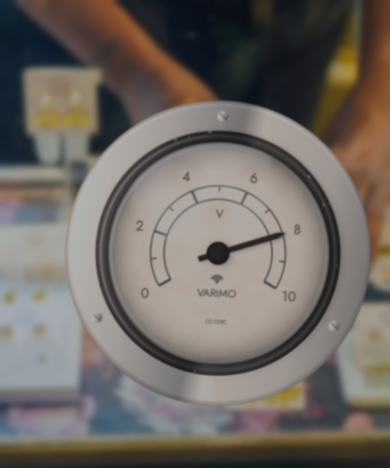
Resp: {"value": 8, "unit": "V"}
